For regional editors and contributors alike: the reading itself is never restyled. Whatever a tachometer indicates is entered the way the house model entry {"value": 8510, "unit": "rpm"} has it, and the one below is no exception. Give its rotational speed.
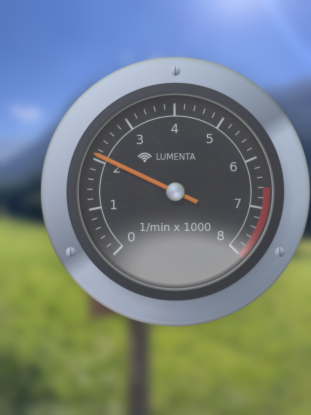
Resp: {"value": 2100, "unit": "rpm"}
